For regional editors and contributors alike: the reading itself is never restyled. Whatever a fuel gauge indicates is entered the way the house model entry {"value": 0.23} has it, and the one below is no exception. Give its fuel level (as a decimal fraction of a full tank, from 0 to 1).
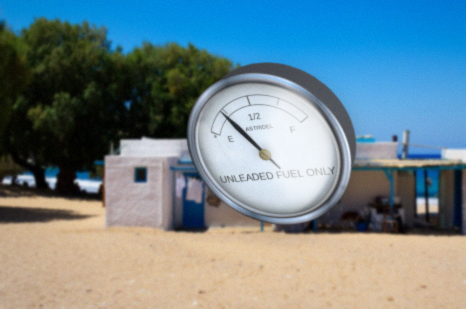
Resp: {"value": 0.25}
